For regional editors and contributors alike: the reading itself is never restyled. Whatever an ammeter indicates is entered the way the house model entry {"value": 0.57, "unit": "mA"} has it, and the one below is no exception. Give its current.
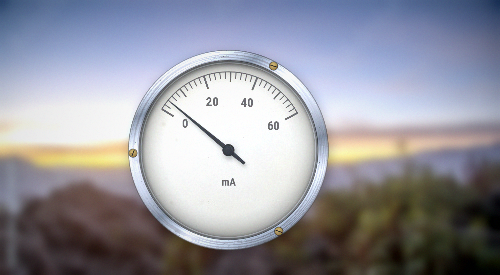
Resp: {"value": 4, "unit": "mA"}
